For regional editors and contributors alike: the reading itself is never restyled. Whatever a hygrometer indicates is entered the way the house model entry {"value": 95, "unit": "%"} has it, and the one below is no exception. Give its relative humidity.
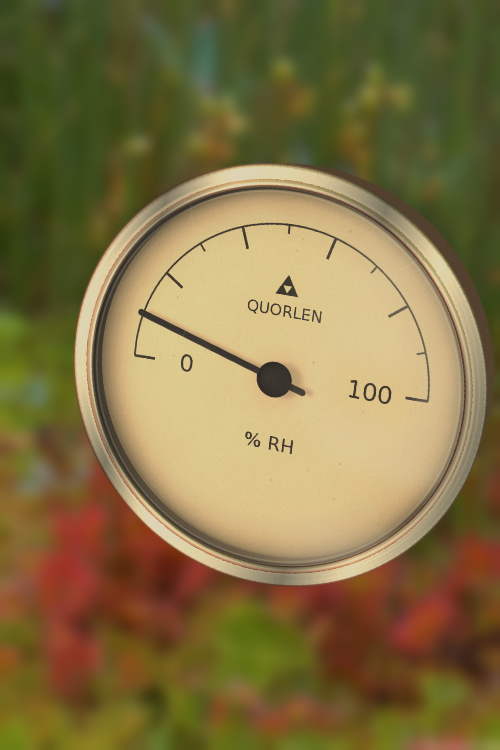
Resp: {"value": 10, "unit": "%"}
